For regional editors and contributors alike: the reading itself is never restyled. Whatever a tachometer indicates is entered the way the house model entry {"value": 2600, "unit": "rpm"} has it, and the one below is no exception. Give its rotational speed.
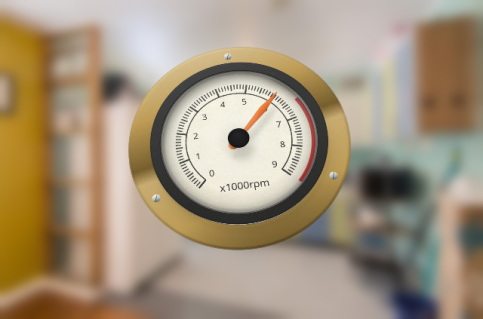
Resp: {"value": 6000, "unit": "rpm"}
